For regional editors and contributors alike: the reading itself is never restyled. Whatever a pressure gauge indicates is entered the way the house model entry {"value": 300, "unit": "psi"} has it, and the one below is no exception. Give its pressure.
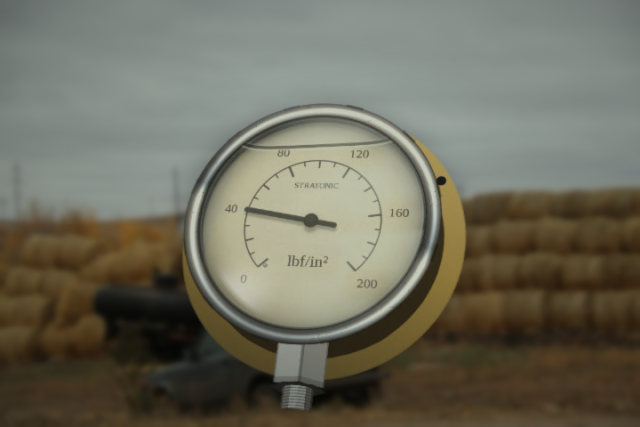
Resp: {"value": 40, "unit": "psi"}
